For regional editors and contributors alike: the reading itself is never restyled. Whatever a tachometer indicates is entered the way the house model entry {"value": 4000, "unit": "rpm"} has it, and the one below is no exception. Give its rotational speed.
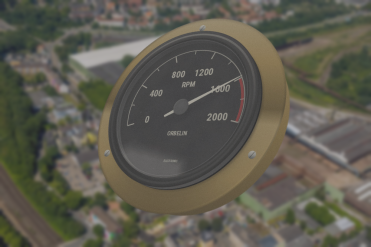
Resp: {"value": 1600, "unit": "rpm"}
